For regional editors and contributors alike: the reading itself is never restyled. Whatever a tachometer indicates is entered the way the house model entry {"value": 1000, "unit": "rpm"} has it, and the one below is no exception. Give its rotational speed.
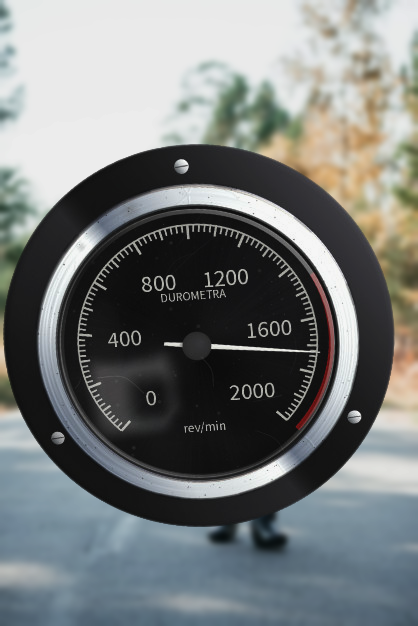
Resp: {"value": 1720, "unit": "rpm"}
